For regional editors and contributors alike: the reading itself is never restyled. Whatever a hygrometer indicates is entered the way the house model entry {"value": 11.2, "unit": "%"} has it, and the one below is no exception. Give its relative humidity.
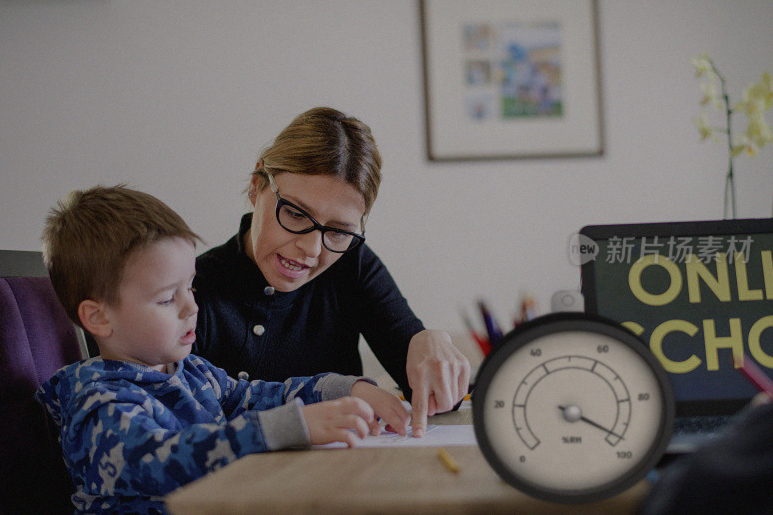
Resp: {"value": 95, "unit": "%"}
